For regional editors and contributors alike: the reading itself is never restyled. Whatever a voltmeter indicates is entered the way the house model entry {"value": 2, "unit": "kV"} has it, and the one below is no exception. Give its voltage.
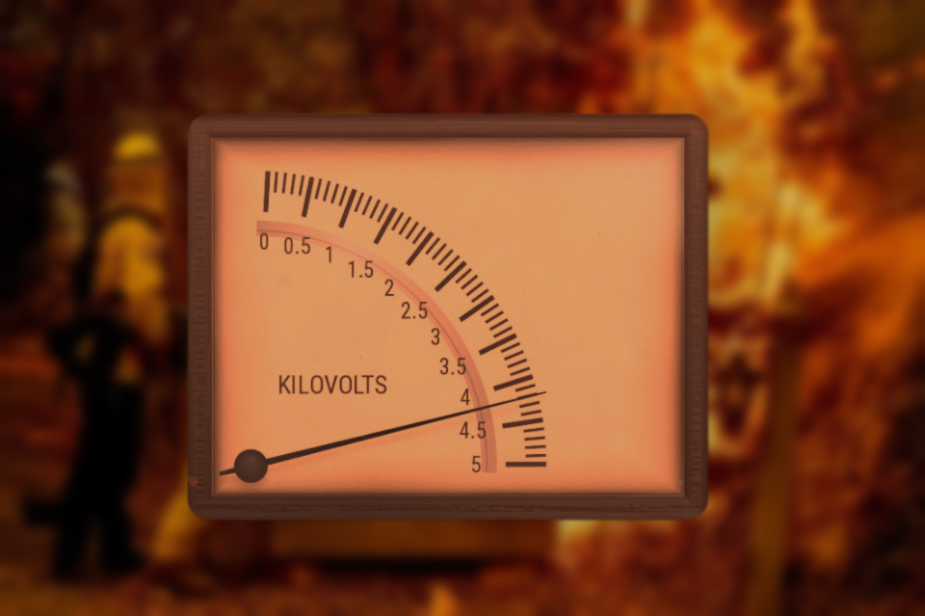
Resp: {"value": 4.2, "unit": "kV"}
